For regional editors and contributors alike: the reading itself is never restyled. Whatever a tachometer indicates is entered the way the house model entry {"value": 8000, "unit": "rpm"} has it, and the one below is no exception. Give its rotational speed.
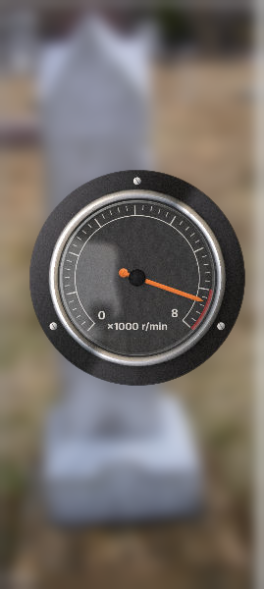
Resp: {"value": 7300, "unit": "rpm"}
